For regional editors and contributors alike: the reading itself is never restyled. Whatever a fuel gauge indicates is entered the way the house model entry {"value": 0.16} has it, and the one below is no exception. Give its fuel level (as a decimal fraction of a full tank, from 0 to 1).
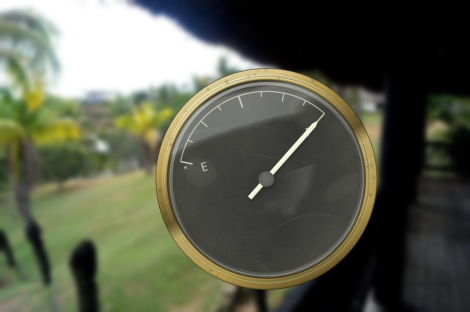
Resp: {"value": 1}
